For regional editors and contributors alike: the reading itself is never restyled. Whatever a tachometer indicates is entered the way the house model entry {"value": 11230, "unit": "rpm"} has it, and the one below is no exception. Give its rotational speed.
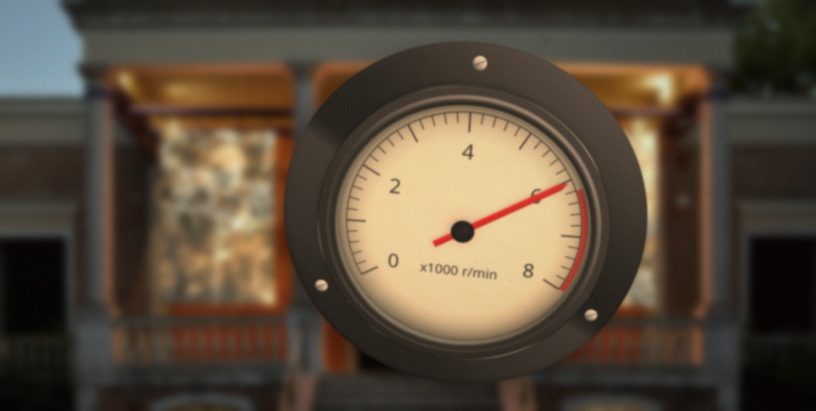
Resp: {"value": 6000, "unit": "rpm"}
